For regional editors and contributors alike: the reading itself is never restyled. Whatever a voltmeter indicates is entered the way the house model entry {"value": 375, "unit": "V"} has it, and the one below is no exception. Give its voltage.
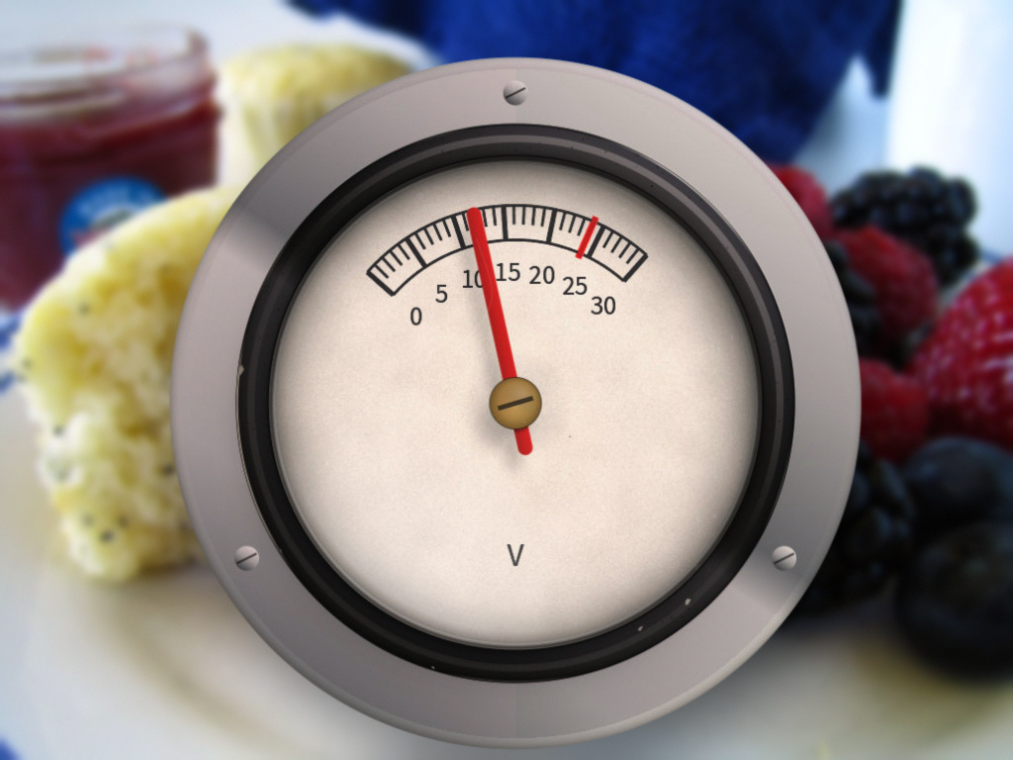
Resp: {"value": 12, "unit": "V"}
